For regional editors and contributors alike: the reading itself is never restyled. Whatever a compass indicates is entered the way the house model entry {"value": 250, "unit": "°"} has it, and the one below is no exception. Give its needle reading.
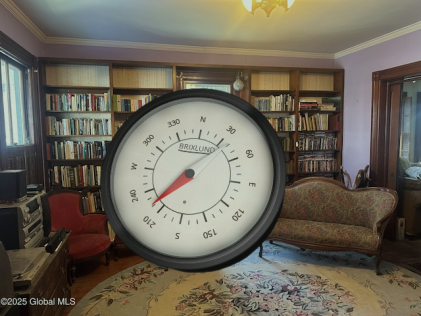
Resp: {"value": 220, "unit": "°"}
